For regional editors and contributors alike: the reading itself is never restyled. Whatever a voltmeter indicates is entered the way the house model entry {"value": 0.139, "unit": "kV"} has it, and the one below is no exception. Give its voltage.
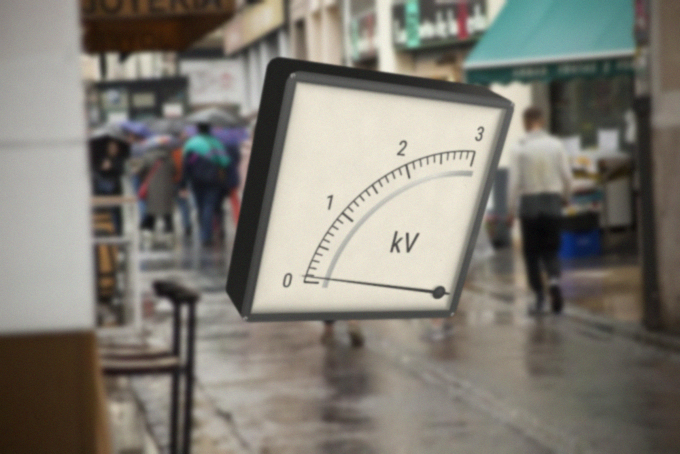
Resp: {"value": 0.1, "unit": "kV"}
